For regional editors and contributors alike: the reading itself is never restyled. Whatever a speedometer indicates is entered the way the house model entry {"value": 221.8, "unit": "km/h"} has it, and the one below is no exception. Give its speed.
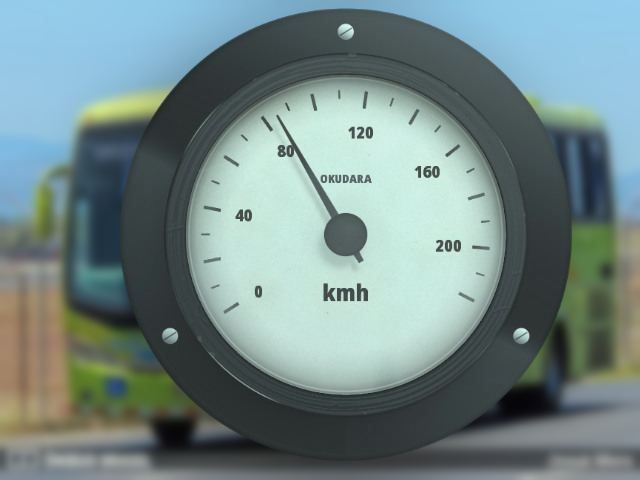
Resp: {"value": 85, "unit": "km/h"}
